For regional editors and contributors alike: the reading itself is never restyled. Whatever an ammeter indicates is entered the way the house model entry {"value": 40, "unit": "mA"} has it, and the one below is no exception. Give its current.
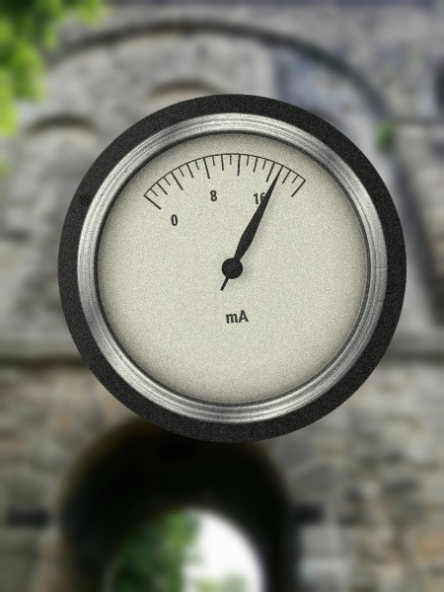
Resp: {"value": 17, "unit": "mA"}
